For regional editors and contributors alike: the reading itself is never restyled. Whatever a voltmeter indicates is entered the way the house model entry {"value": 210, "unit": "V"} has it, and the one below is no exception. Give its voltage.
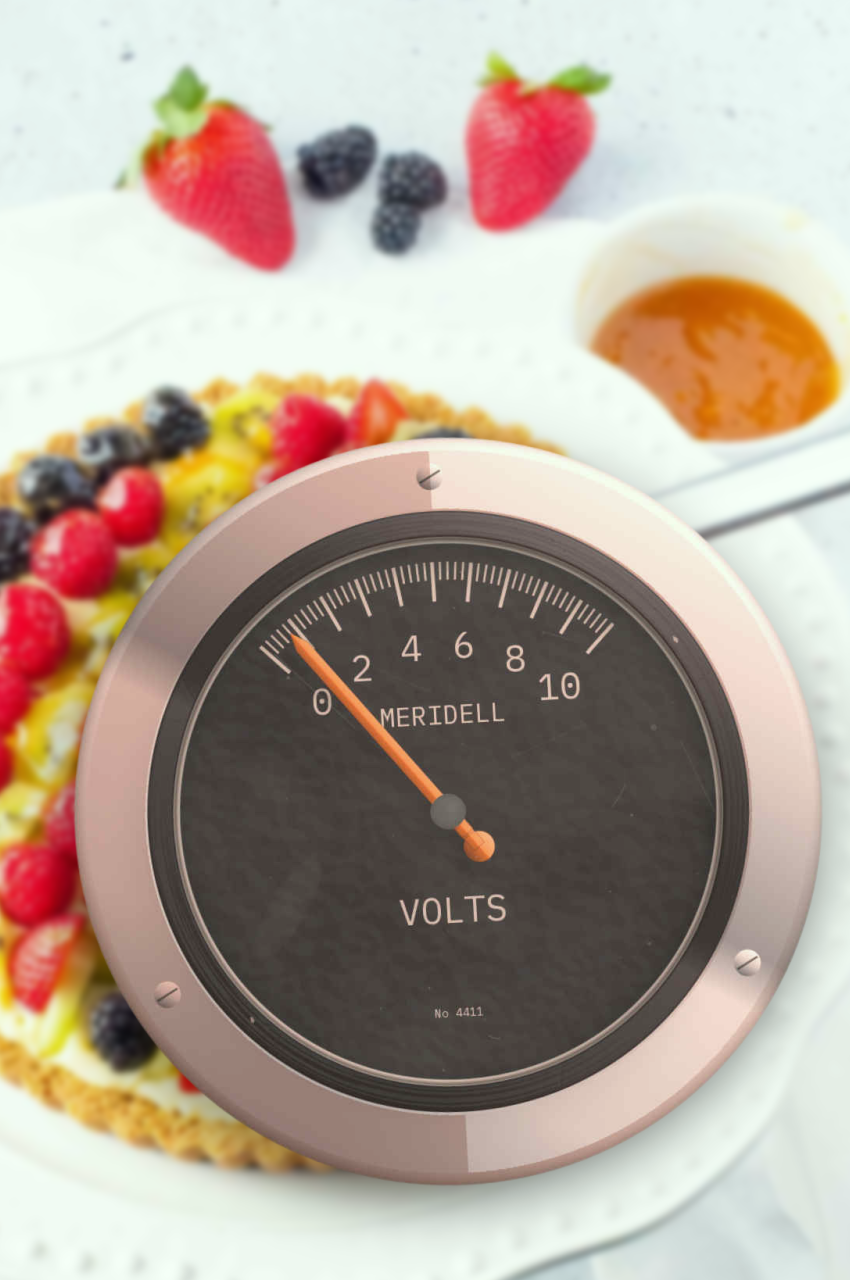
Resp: {"value": 0.8, "unit": "V"}
